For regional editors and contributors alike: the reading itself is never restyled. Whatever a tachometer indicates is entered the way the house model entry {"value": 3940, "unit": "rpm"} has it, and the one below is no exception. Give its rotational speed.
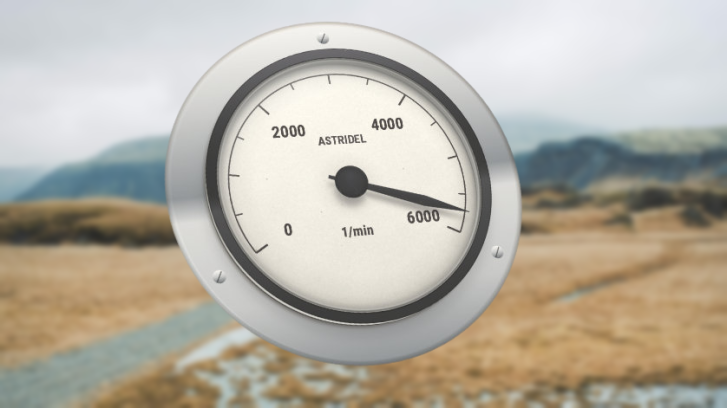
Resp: {"value": 5750, "unit": "rpm"}
